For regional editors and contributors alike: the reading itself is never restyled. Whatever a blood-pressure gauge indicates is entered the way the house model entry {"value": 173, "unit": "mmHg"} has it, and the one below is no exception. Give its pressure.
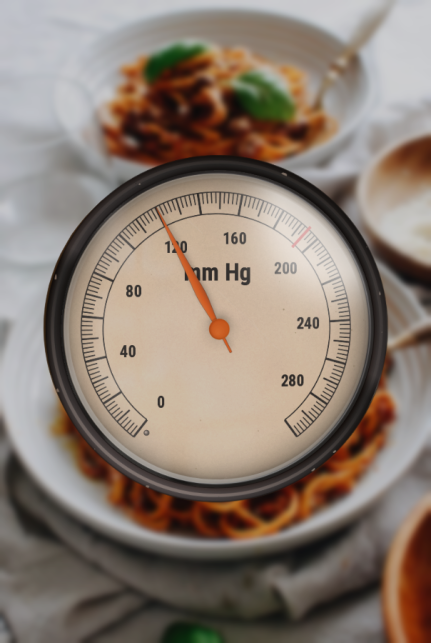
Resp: {"value": 120, "unit": "mmHg"}
